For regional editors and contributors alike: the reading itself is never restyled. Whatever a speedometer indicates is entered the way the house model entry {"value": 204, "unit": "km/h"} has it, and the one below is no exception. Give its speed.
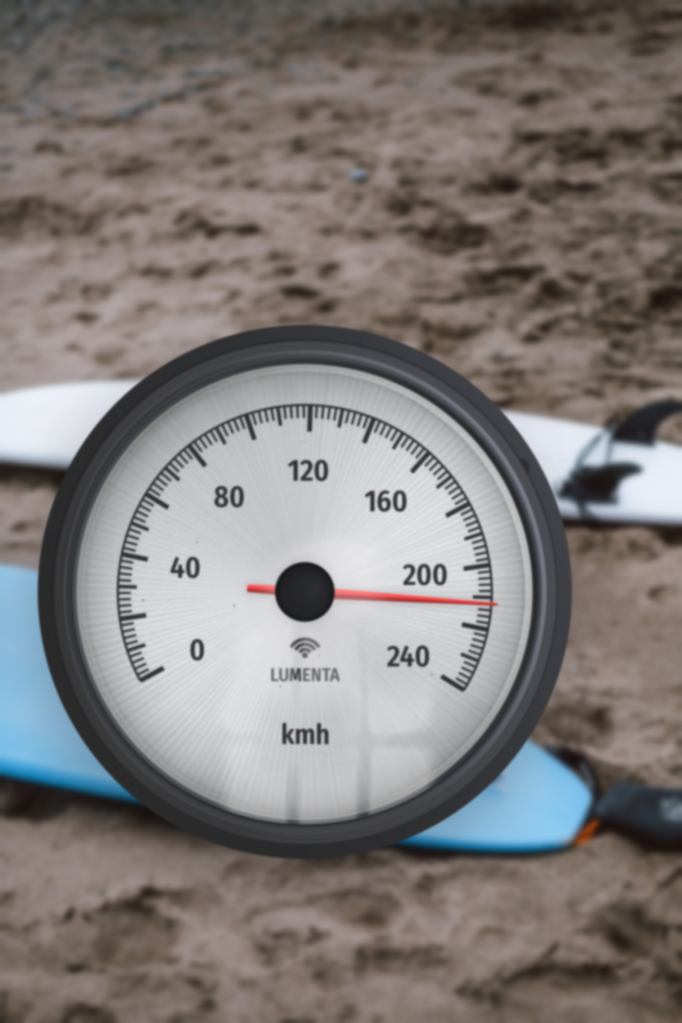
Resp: {"value": 212, "unit": "km/h"}
